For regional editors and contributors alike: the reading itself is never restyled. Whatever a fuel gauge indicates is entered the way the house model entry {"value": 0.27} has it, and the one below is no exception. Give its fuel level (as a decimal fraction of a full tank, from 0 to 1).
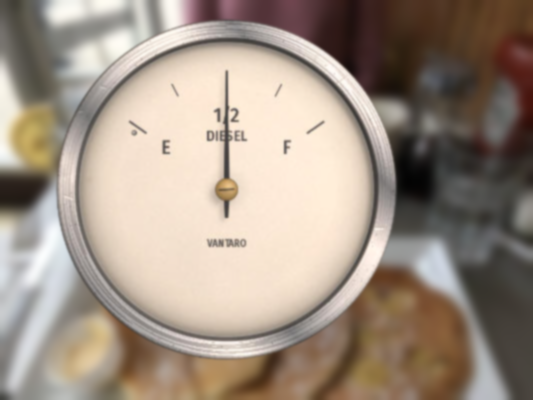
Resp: {"value": 0.5}
